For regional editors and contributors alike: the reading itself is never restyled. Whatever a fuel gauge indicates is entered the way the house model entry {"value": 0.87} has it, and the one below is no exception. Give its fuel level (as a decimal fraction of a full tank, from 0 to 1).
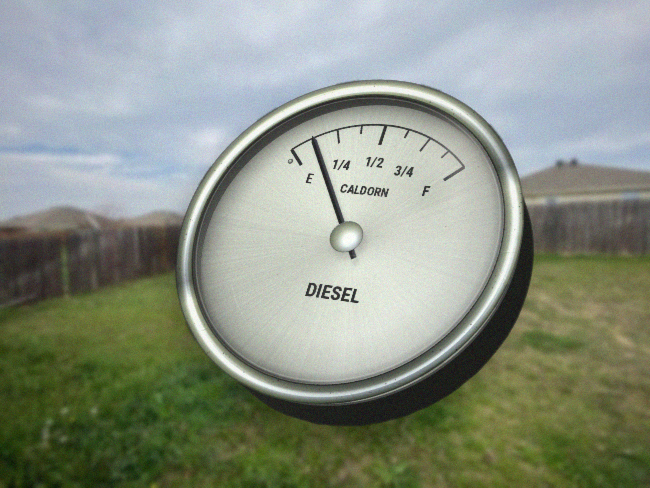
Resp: {"value": 0.125}
